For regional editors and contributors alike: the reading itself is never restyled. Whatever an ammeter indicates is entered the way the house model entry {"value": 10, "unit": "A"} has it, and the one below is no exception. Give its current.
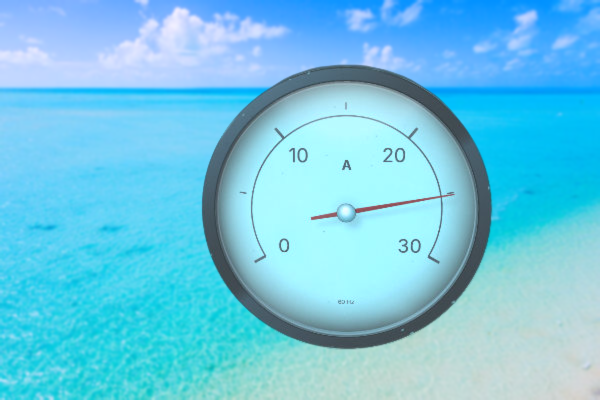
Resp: {"value": 25, "unit": "A"}
